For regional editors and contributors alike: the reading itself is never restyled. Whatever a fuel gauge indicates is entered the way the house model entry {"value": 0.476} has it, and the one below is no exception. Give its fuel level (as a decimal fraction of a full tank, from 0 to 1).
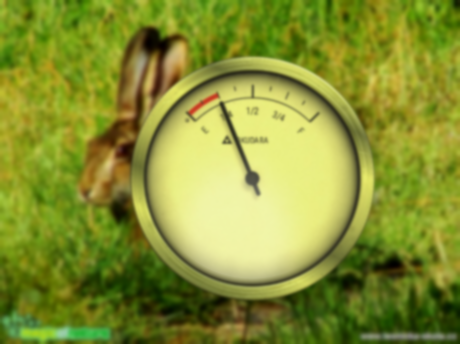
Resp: {"value": 0.25}
